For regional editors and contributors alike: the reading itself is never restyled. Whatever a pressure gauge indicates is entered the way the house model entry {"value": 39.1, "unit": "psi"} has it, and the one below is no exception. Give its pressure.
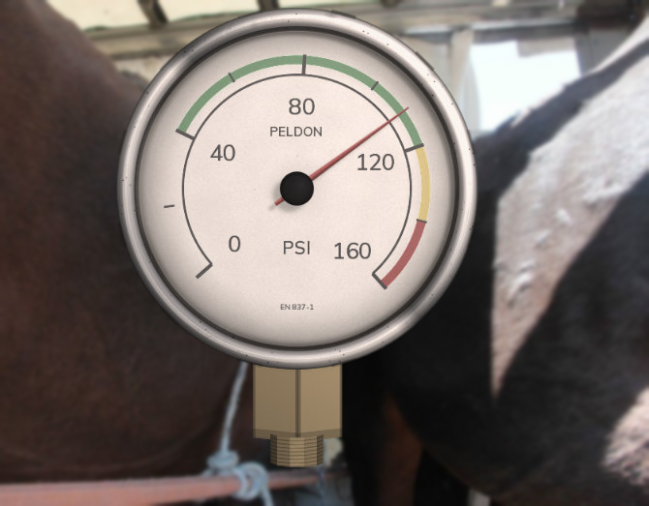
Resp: {"value": 110, "unit": "psi"}
